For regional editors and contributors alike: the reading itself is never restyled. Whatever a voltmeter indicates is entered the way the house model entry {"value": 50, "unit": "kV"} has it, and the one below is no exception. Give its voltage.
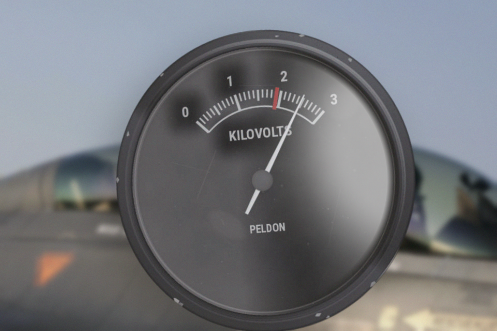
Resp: {"value": 2.5, "unit": "kV"}
